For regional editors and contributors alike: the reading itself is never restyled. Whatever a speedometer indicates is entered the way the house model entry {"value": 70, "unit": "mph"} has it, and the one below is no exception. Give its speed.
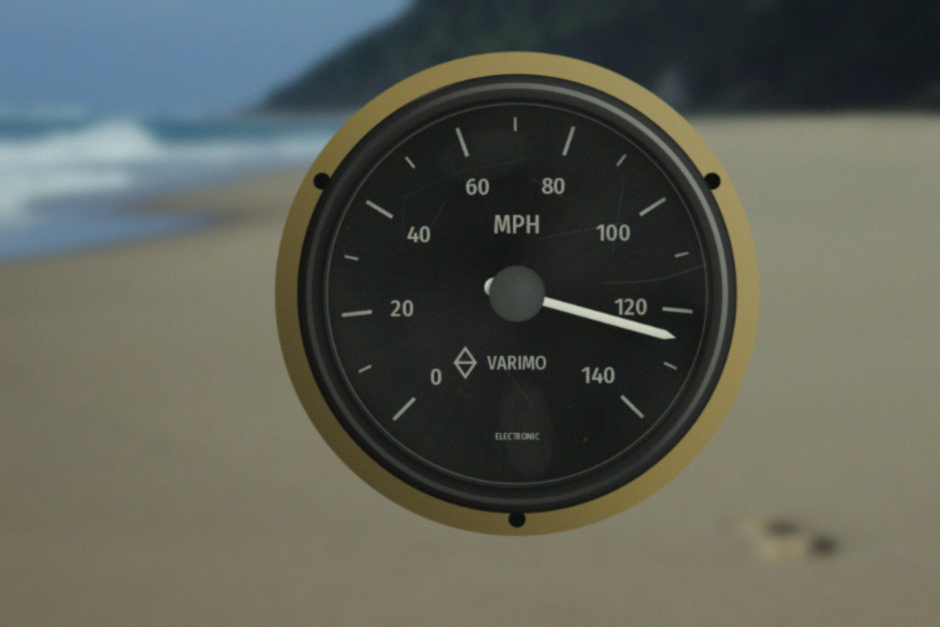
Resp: {"value": 125, "unit": "mph"}
